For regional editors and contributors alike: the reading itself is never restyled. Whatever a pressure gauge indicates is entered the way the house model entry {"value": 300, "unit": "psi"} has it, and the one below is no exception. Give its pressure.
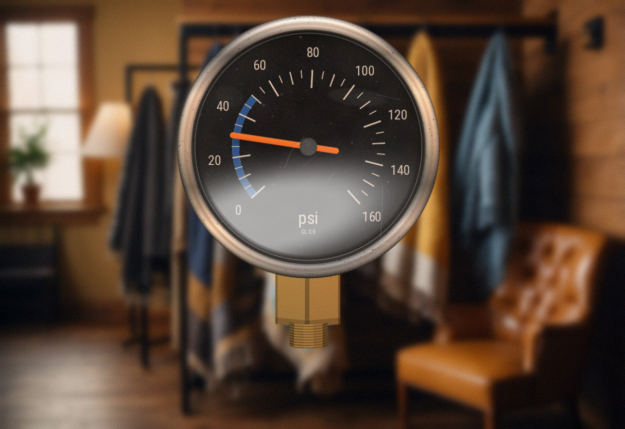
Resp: {"value": 30, "unit": "psi"}
